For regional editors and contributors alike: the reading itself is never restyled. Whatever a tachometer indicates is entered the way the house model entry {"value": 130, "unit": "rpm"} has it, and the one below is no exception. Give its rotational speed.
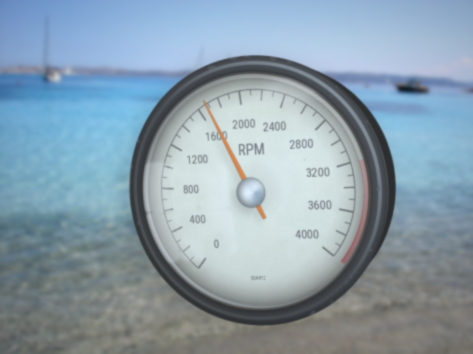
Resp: {"value": 1700, "unit": "rpm"}
